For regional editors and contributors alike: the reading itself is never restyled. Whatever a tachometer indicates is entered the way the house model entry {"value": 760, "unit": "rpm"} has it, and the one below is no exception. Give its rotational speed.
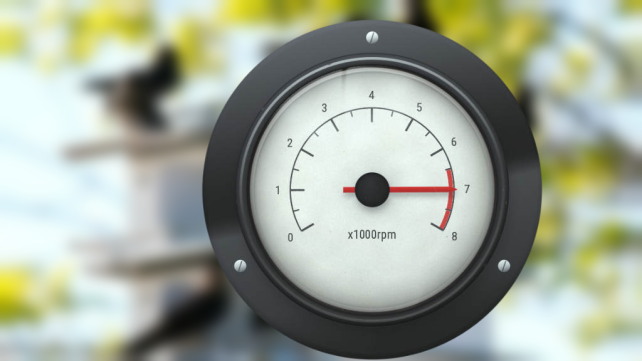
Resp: {"value": 7000, "unit": "rpm"}
